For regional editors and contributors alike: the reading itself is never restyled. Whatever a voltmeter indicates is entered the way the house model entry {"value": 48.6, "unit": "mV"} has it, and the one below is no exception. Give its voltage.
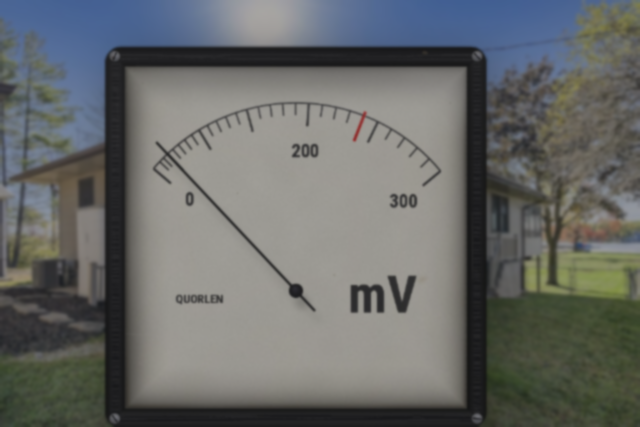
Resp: {"value": 50, "unit": "mV"}
